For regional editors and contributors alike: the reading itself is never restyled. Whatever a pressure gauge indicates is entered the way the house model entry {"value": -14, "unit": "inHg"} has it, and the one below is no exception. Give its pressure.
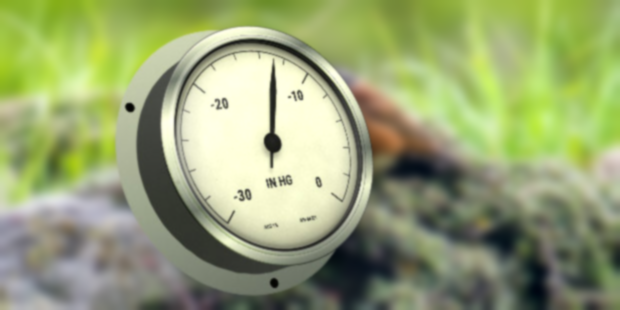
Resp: {"value": -13, "unit": "inHg"}
